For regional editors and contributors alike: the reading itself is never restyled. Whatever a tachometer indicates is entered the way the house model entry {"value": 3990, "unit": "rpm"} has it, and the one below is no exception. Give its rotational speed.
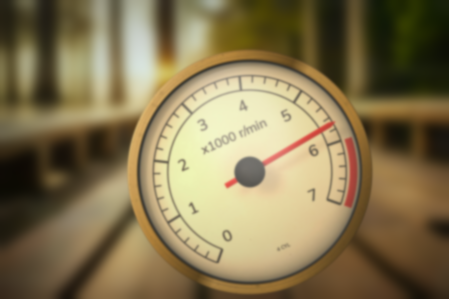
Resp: {"value": 5700, "unit": "rpm"}
